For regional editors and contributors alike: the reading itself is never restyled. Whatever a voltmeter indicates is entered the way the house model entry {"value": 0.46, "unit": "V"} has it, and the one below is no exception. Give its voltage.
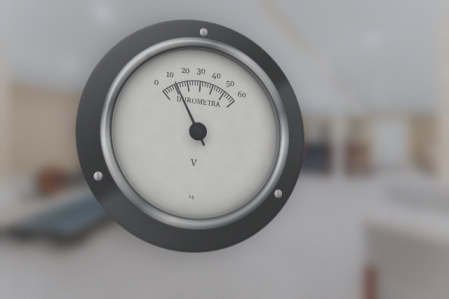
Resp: {"value": 10, "unit": "V"}
